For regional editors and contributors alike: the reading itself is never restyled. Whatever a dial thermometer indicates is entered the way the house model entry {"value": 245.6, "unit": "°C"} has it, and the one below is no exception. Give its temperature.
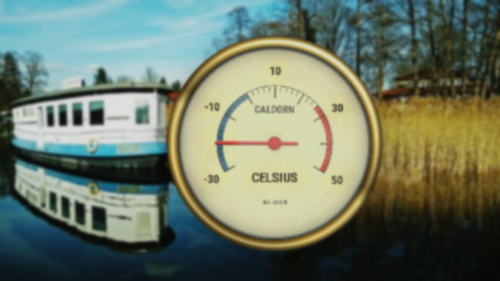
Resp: {"value": -20, "unit": "°C"}
